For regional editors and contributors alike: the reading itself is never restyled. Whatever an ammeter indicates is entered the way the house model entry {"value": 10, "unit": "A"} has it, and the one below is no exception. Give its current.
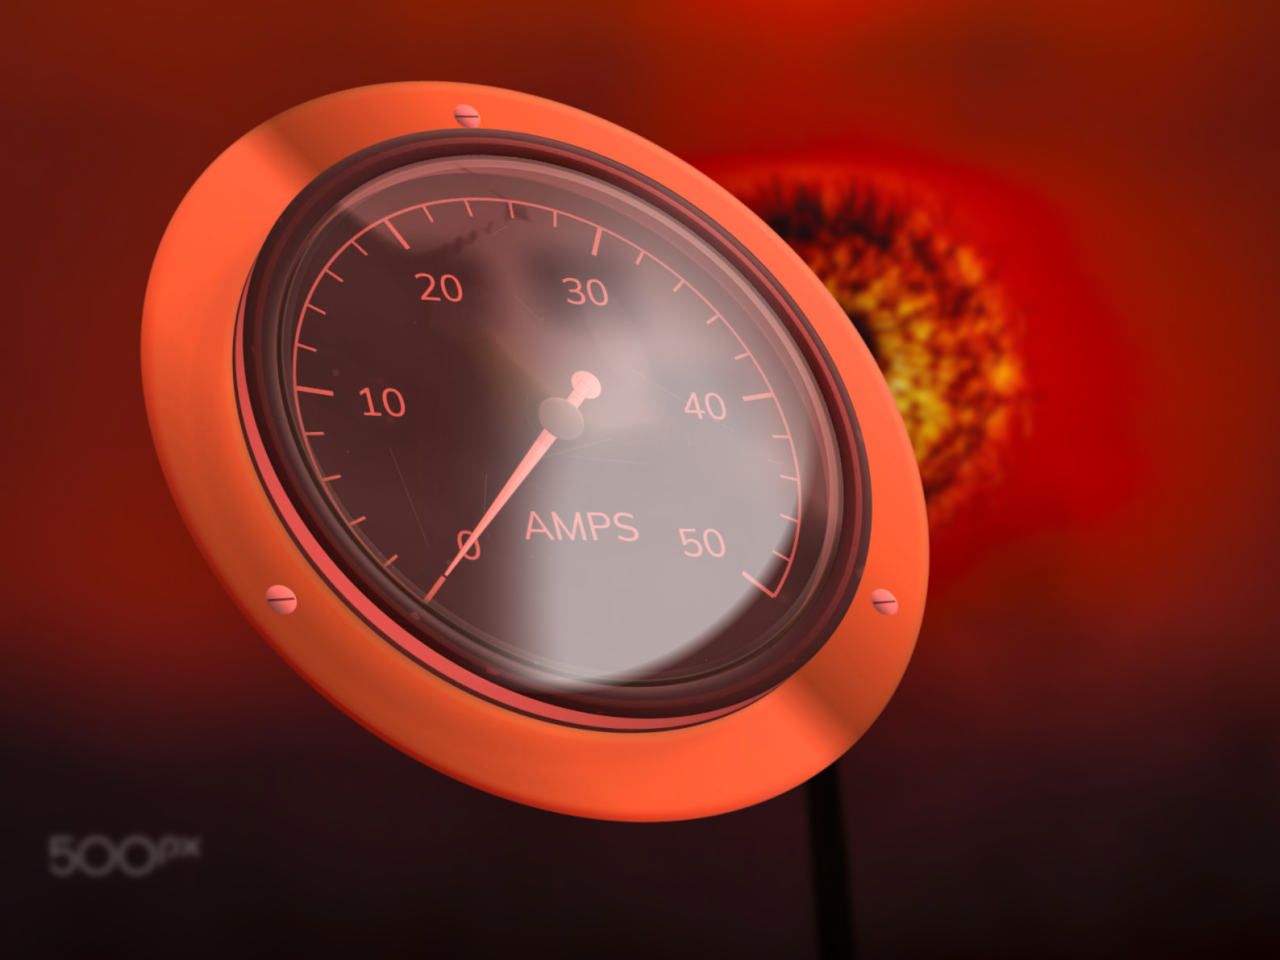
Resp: {"value": 0, "unit": "A"}
